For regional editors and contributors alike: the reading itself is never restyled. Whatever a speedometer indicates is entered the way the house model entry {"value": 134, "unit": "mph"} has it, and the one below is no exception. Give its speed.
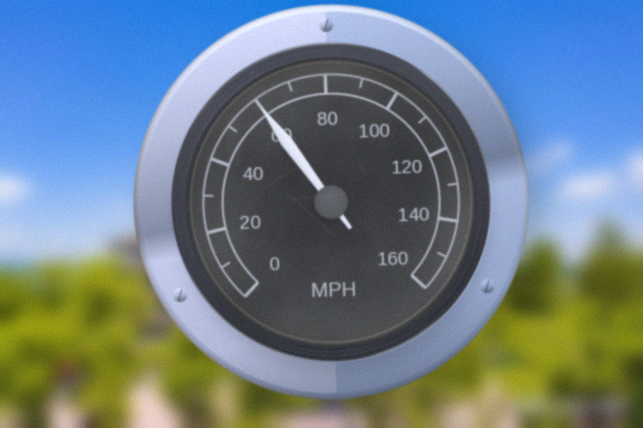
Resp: {"value": 60, "unit": "mph"}
